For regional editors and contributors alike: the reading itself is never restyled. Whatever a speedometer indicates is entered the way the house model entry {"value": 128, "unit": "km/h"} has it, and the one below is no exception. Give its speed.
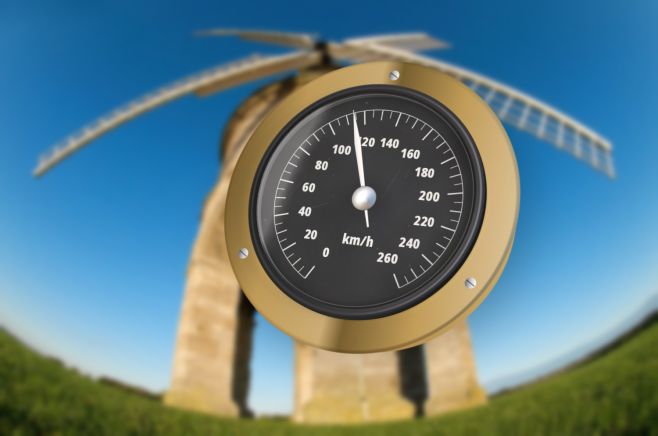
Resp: {"value": 115, "unit": "km/h"}
